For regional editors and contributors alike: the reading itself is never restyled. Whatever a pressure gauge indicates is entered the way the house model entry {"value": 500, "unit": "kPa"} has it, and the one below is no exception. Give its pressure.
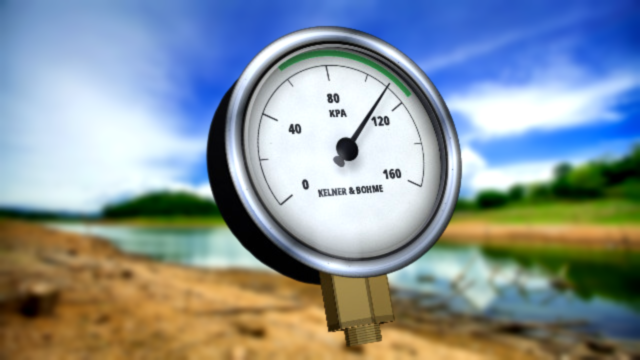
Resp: {"value": 110, "unit": "kPa"}
